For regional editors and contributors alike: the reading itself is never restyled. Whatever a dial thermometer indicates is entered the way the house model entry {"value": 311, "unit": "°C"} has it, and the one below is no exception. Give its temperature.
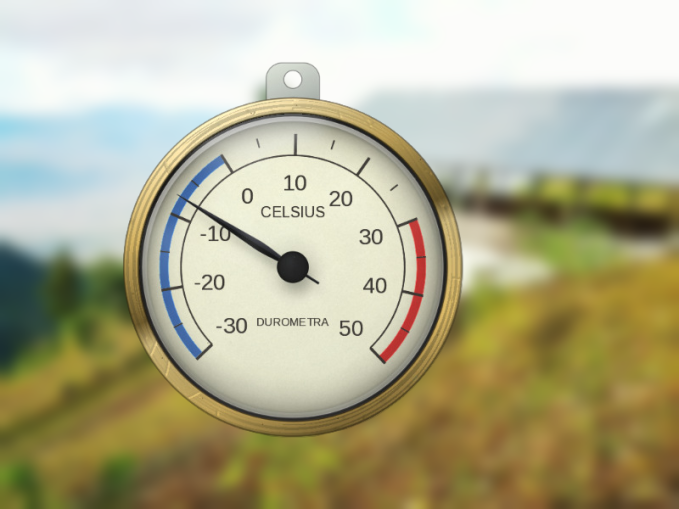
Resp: {"value": -7.5, "unit": "°C"}
